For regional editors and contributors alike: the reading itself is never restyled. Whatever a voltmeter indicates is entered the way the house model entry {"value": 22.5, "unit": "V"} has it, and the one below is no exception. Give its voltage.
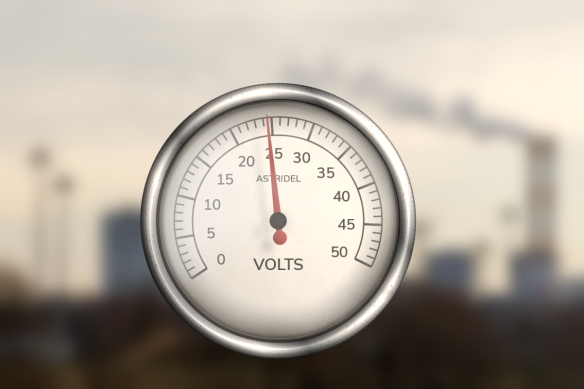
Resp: {"value": 24.5, "unit": "V"}
